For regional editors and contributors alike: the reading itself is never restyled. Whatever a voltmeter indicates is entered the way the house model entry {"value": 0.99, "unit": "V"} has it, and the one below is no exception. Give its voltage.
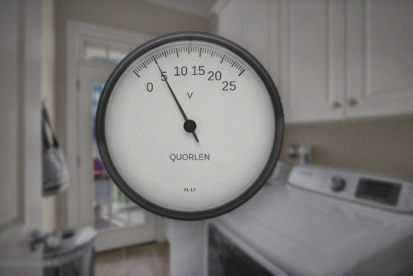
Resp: {"value": 5, "unit": "V"}
